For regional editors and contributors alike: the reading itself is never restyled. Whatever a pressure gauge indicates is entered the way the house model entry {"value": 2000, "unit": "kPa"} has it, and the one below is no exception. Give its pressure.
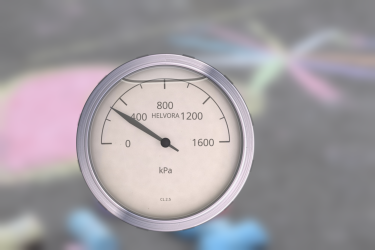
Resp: {"value": 300, "unit": "kPa"}
